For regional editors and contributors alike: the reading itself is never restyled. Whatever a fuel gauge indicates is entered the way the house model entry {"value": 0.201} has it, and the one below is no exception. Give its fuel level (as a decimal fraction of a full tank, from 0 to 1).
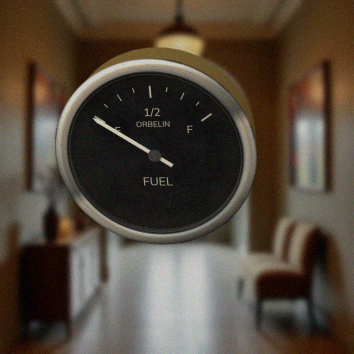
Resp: {"value": 0}
